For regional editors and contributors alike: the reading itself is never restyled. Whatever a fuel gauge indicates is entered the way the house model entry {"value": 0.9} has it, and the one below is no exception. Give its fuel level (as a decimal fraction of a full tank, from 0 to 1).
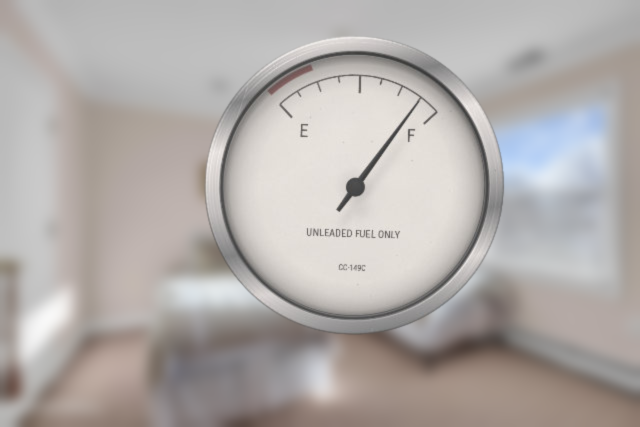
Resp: {"value": 0.875}
